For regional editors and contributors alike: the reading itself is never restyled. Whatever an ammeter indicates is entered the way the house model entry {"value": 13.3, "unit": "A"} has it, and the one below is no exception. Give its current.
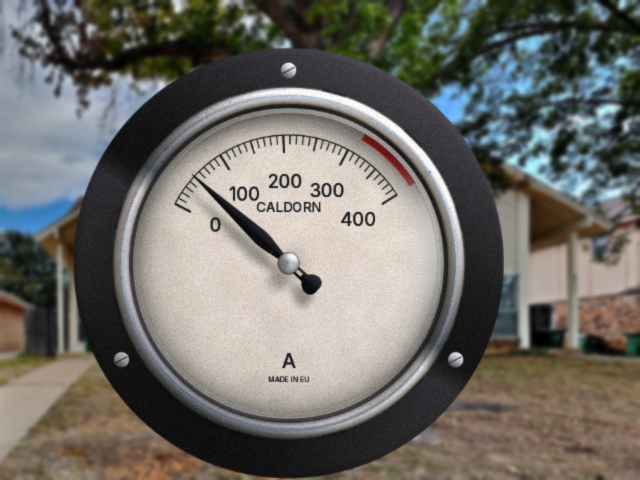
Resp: {"value": 50, "unit": "A"}
